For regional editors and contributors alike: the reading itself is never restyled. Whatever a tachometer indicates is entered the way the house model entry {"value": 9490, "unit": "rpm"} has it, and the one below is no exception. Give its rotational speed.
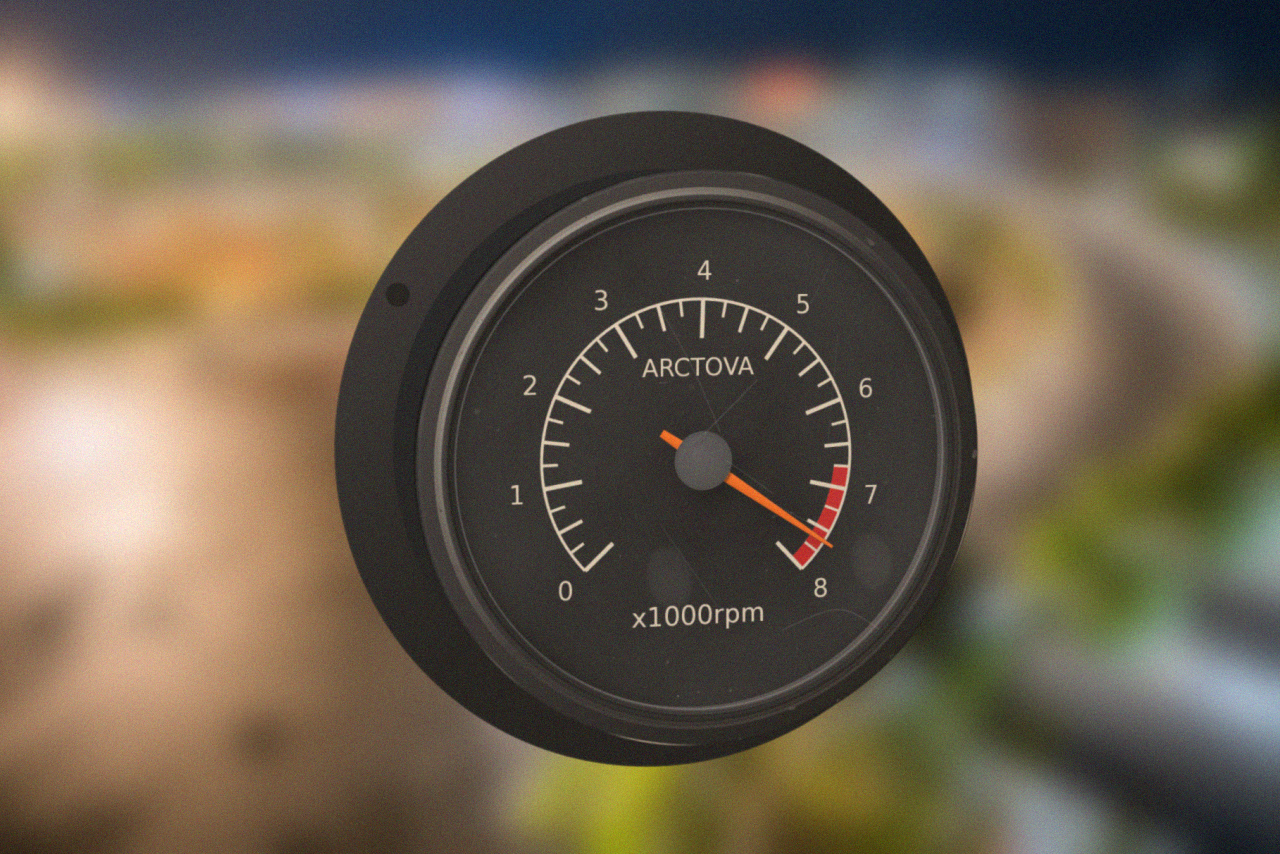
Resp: {"value": 7625, "unit": "rpm"}
